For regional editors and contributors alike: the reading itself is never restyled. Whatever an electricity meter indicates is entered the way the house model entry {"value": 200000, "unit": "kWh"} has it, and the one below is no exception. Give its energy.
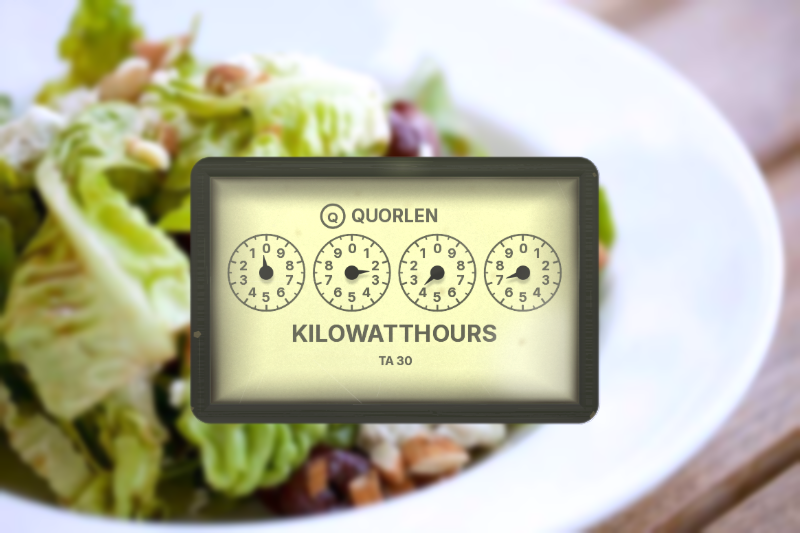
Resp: {"value": 237, "unit": "kWh"}
